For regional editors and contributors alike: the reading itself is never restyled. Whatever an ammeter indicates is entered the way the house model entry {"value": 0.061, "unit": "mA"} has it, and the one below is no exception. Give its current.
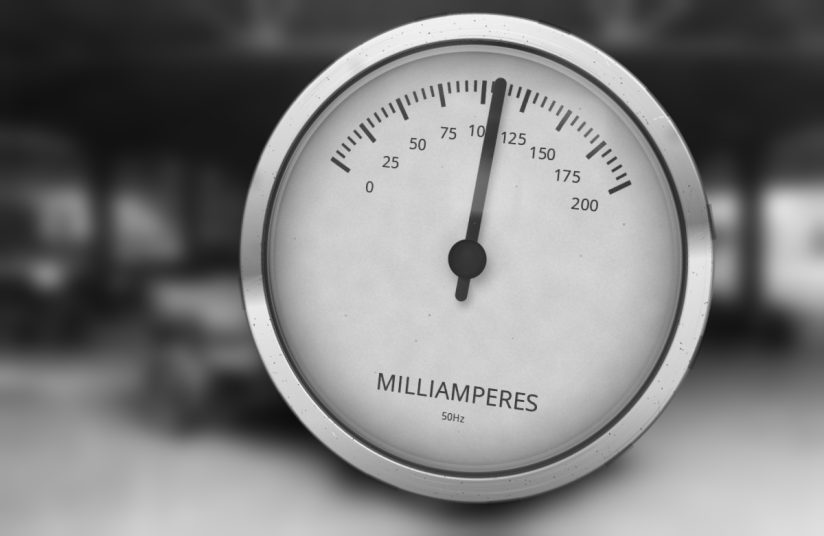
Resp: {"value": 110, "unit": "mA"}
